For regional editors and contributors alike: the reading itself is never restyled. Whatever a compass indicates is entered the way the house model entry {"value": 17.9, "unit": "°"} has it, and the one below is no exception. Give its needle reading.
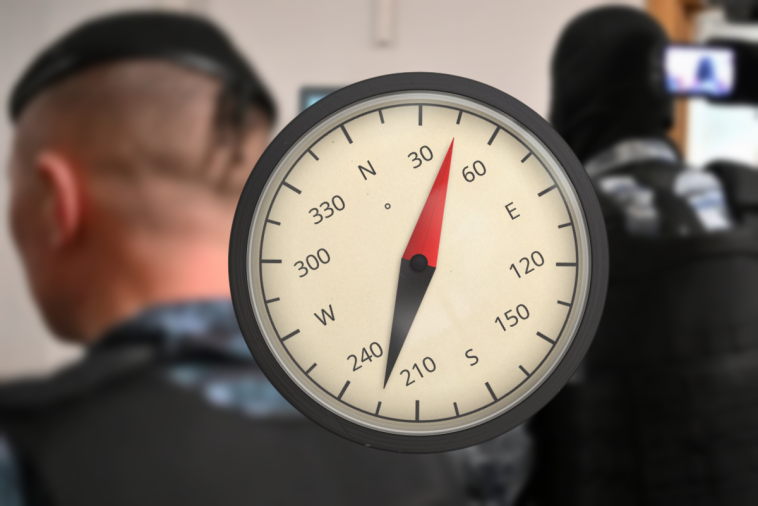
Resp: {"value": 45, "unit": "°"}
